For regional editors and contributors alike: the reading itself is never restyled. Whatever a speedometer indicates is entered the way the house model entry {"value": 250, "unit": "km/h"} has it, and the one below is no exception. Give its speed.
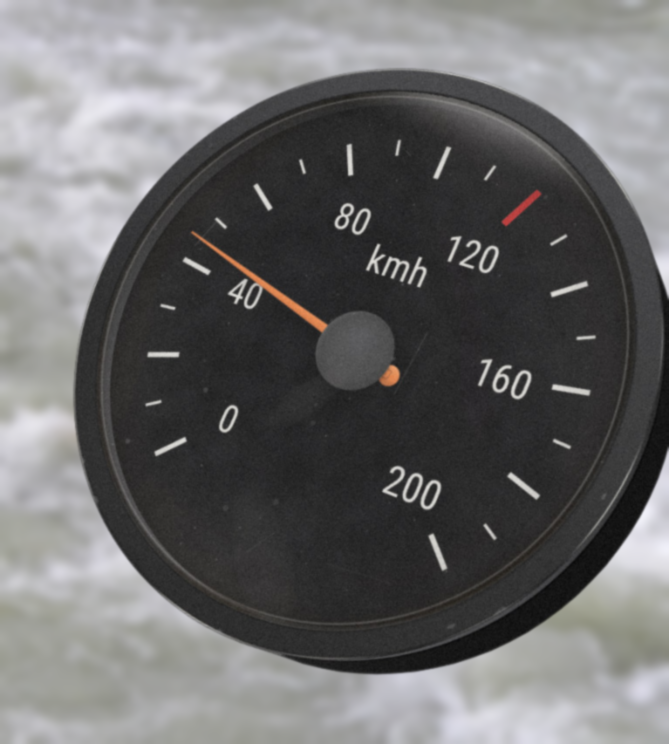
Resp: {"value": 45, "unit": "km/h"}
